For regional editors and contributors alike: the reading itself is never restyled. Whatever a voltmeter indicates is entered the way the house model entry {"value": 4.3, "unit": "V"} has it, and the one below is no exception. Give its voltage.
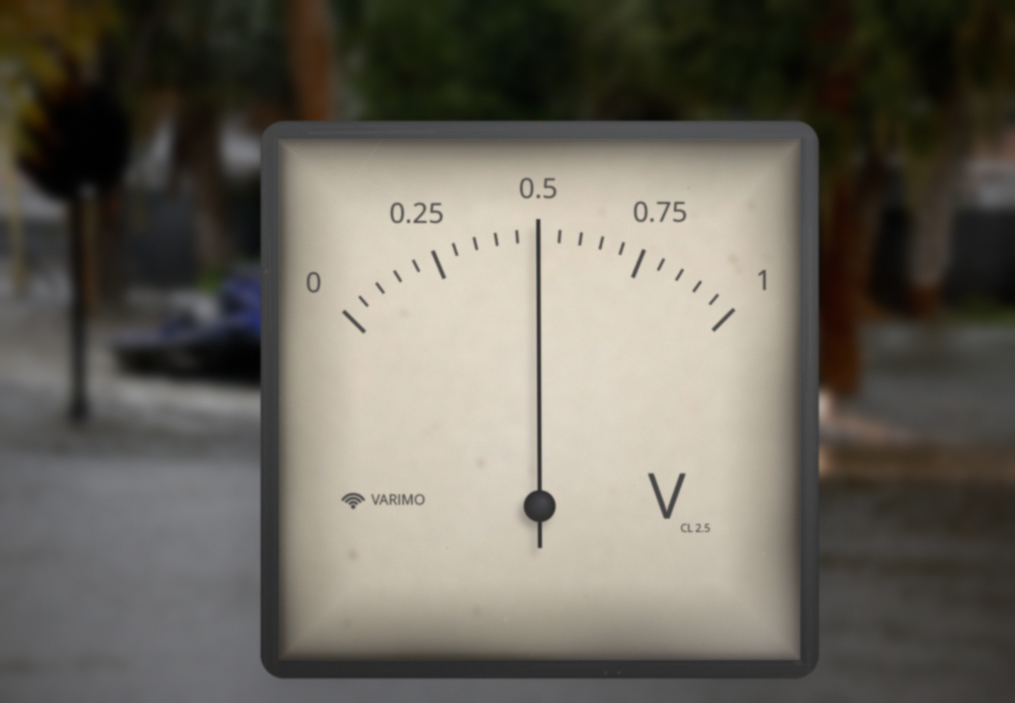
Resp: {"value": 0.5, "unit": "V"}
